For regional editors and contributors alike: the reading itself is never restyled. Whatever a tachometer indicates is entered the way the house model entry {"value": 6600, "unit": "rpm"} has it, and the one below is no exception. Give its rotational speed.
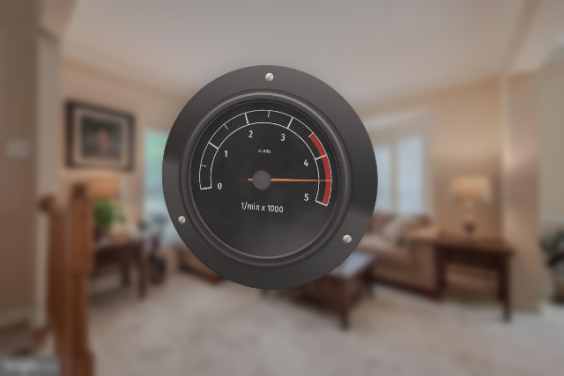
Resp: {"value": 4500, "unit": "rpm"}
